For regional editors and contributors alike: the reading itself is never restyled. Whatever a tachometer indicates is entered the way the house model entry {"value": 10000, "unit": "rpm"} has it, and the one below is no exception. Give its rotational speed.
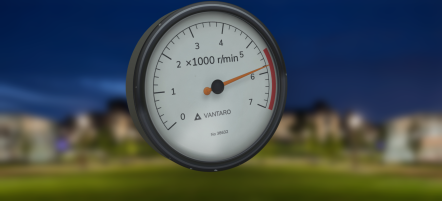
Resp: {"value": 5800, "unit": "rpm"}
